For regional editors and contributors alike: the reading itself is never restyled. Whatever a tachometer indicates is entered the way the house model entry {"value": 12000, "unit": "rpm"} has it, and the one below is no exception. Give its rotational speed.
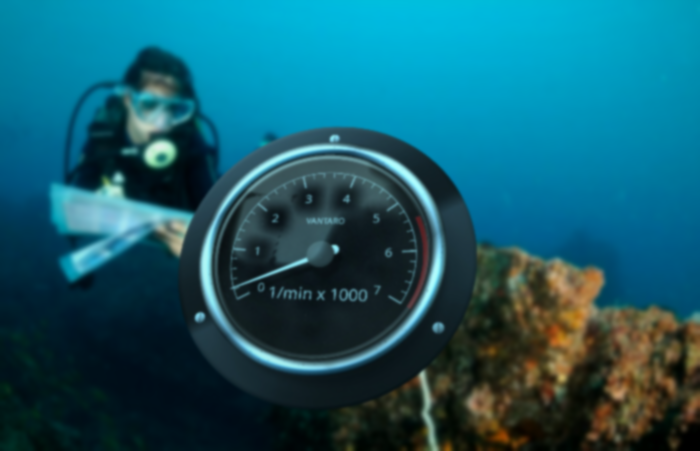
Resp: {"value": 200, "unit": "rpm"}
